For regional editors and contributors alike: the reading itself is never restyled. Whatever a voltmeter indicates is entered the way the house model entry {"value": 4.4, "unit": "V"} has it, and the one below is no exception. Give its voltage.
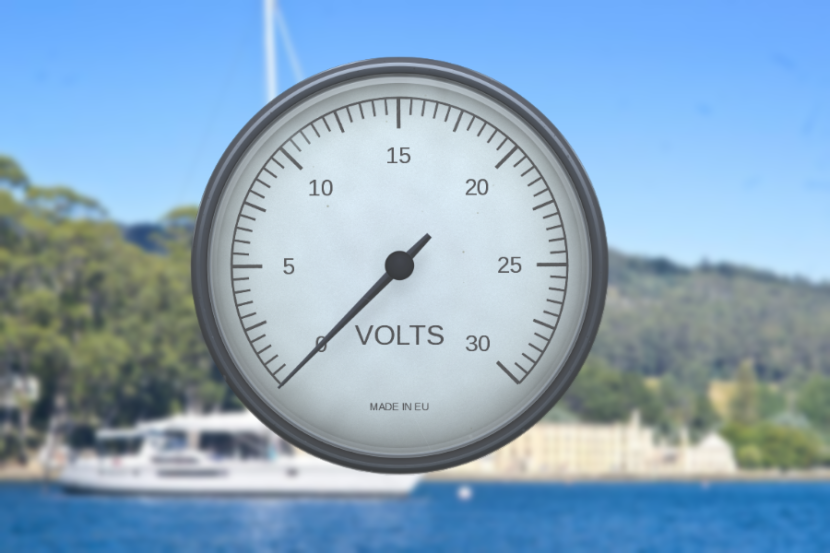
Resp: {"value": 0, "unit": "V"}
